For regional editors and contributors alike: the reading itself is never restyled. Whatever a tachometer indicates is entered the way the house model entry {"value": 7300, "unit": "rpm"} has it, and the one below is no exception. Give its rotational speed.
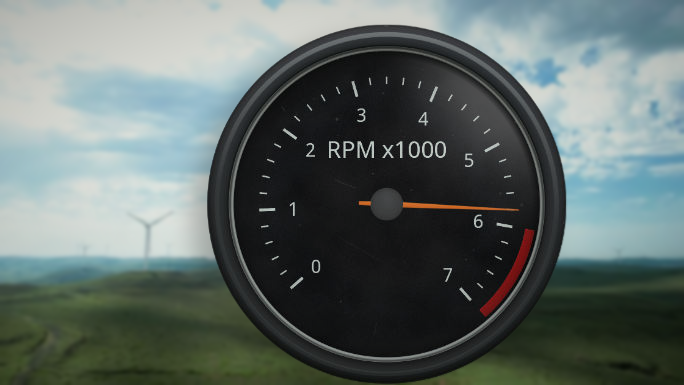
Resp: {"value": 5800, "unit": "rpm"}
